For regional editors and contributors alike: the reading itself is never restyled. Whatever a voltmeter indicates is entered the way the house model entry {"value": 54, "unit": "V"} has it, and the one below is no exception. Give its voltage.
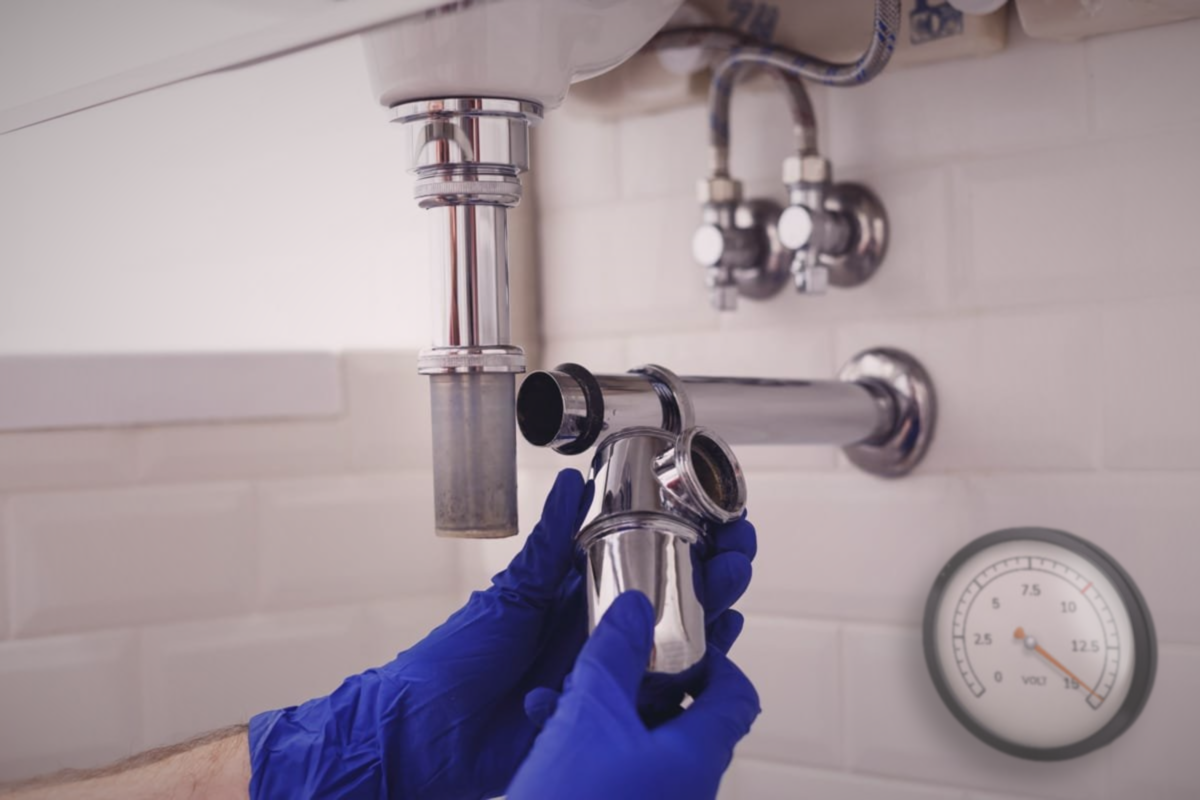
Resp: {"value": 14.5, "unit": "V"}
